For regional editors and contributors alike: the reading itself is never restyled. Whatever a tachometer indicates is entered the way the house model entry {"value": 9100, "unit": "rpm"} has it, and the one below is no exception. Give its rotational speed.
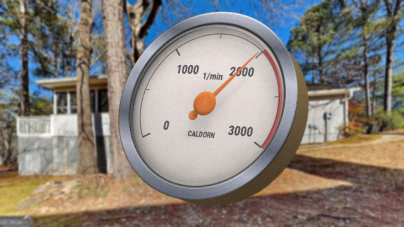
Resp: {"value": 2000, "unit": "rpm"}
